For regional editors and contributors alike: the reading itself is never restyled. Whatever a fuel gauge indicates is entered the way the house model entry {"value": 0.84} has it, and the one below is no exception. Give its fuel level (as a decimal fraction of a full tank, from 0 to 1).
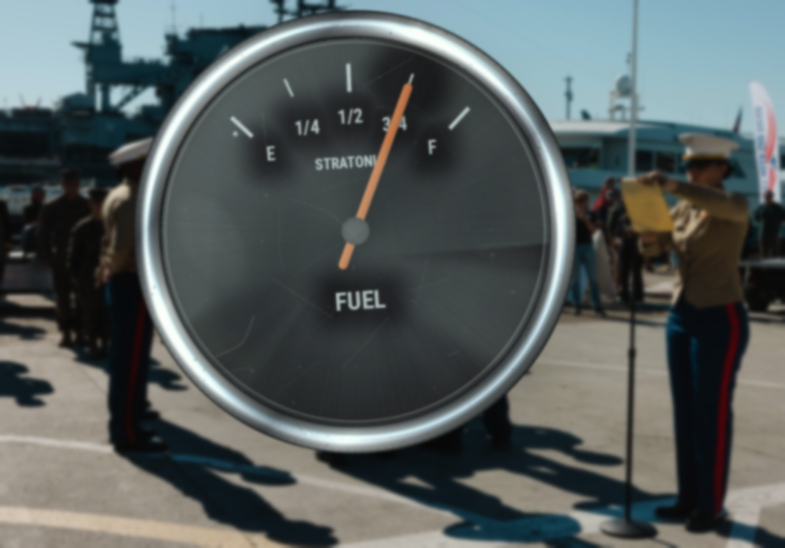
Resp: {"value": 0.75}
